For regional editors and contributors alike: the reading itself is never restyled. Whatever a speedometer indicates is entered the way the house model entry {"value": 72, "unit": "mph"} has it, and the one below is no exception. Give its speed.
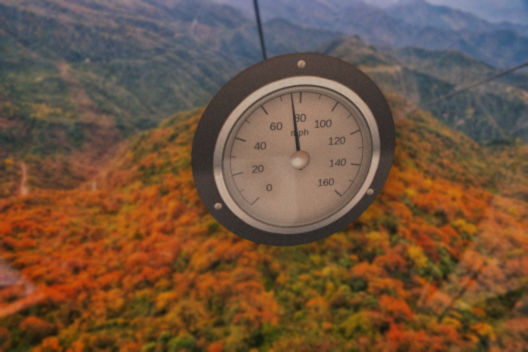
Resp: {"value": 75, "unit": "mph"}
